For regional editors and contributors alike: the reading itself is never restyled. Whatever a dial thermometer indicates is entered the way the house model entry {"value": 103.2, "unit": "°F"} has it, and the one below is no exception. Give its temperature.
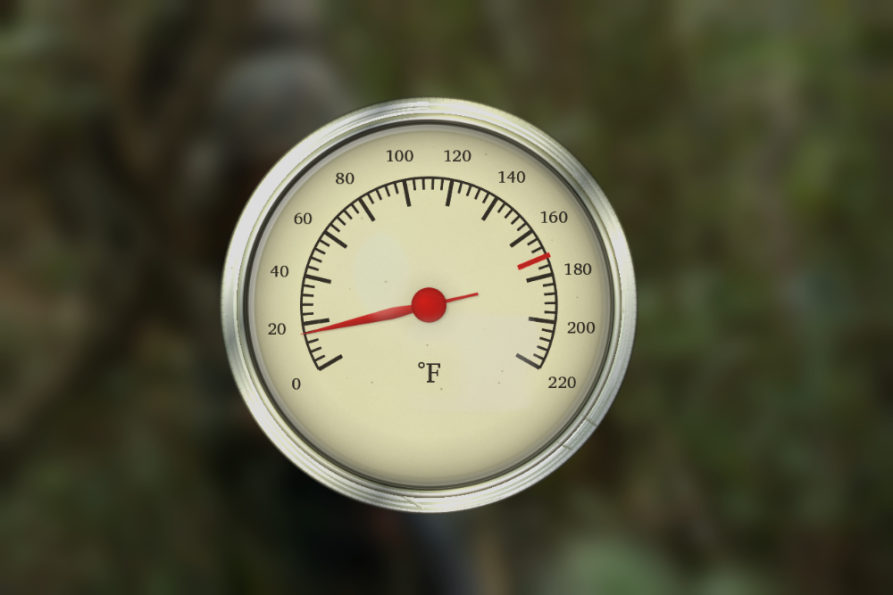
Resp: {"value": 16, "unit": "°F"}
